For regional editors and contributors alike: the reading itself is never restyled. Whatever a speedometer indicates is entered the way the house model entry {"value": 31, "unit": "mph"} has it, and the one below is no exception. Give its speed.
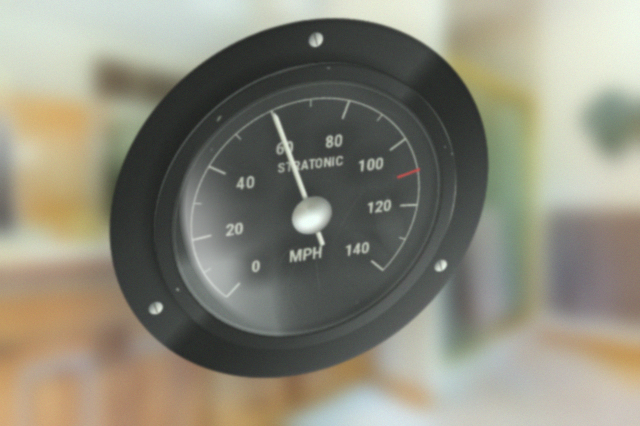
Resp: {"value": 60, "unit": "mph"}
